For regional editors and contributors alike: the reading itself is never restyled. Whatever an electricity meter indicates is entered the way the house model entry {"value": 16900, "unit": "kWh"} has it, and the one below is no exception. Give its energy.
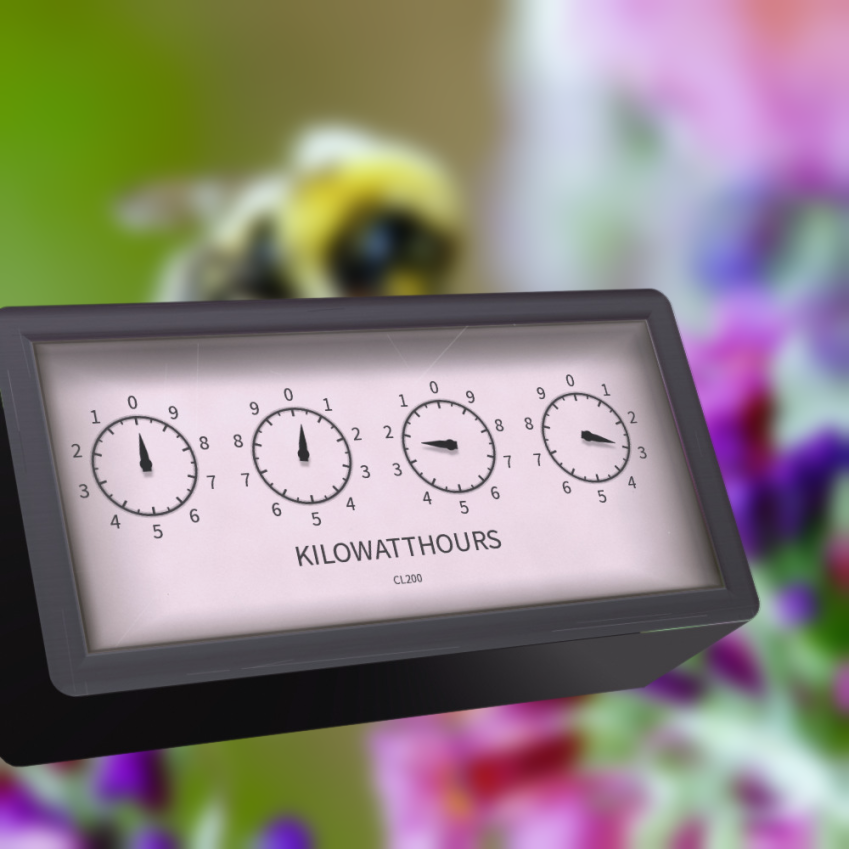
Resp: {"value": 23, "unit": "kWh"}
